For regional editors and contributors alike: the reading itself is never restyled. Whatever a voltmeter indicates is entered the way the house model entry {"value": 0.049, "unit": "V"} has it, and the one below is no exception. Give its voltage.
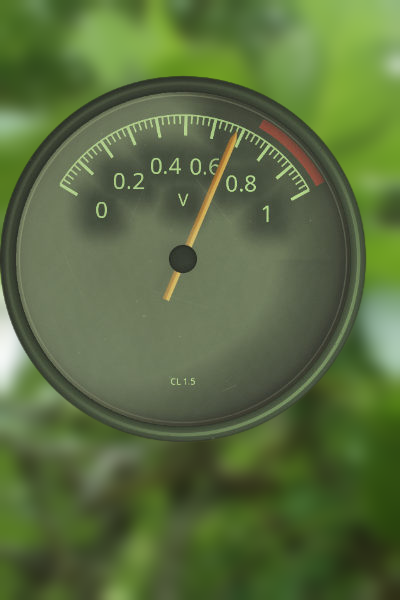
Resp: {"value": 0.68, "unit": "V"}
